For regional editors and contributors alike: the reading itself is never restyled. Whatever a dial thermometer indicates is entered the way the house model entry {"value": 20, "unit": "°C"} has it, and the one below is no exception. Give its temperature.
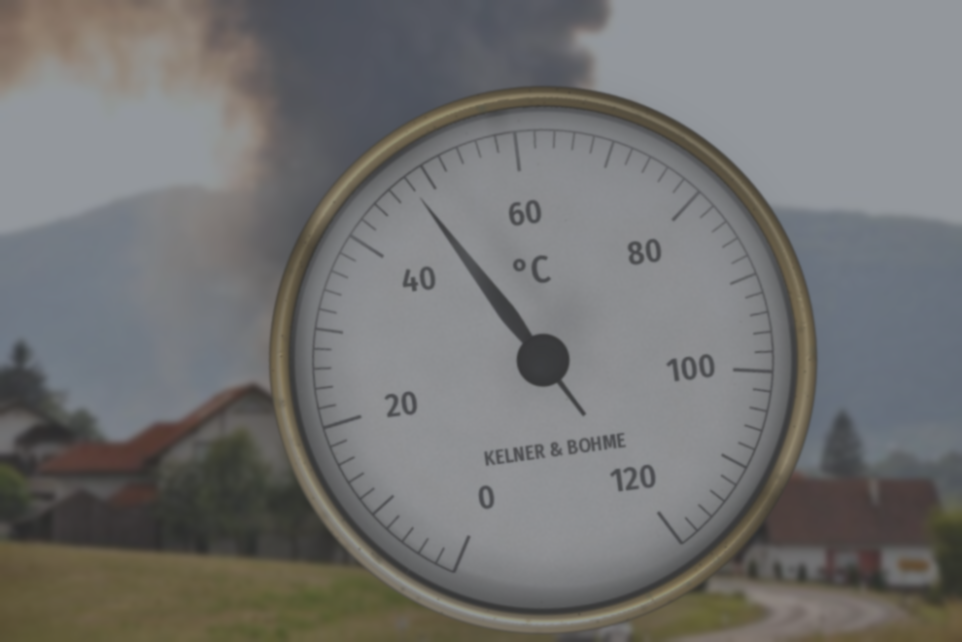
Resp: {"value": 48, "unit": "°C"}
